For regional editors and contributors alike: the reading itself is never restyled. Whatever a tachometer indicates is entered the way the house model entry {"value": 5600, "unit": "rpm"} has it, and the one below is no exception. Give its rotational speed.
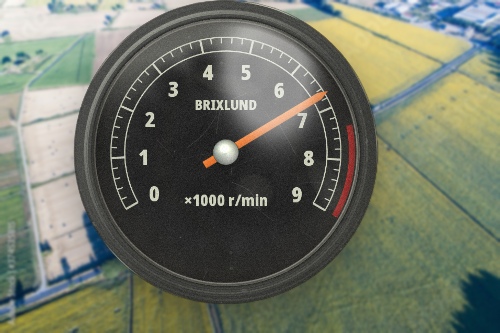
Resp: {"value": 6700, "unit": "rpm"}
